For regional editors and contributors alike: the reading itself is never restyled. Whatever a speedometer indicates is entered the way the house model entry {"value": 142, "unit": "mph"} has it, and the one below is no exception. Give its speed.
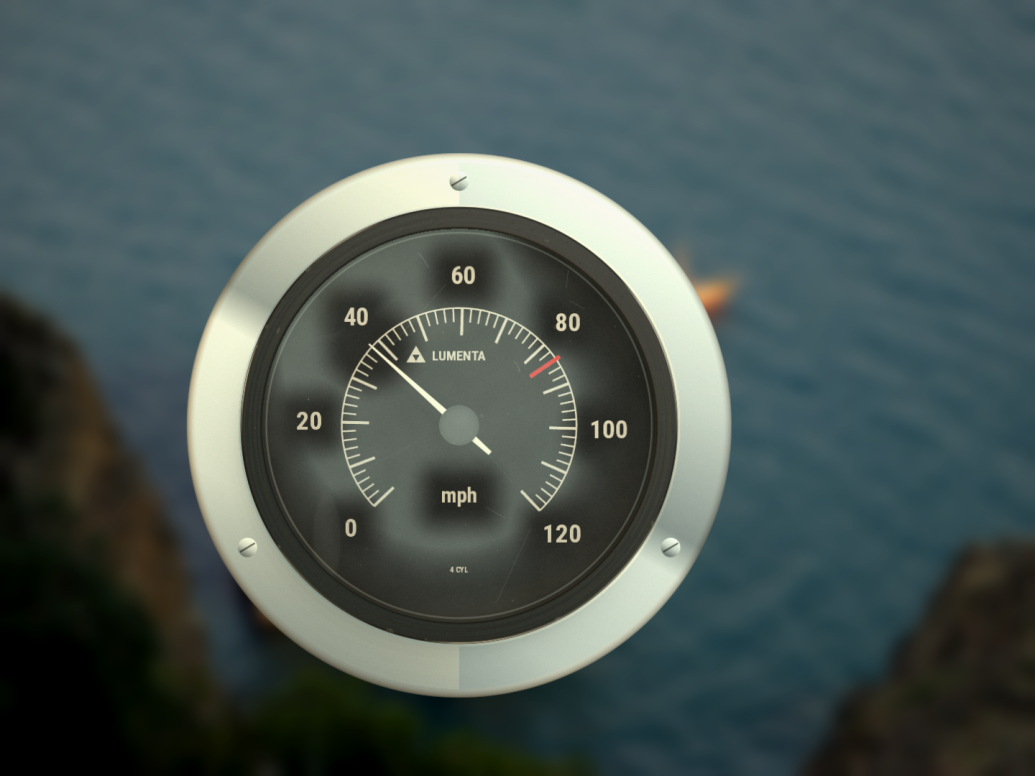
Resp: {"value": 38, "unit": "mph"}
